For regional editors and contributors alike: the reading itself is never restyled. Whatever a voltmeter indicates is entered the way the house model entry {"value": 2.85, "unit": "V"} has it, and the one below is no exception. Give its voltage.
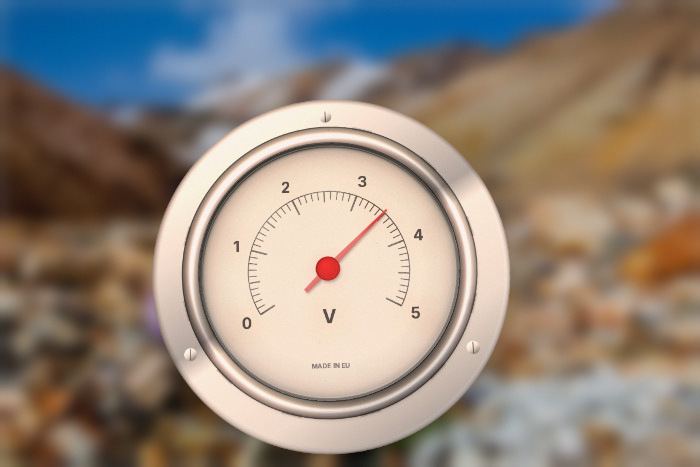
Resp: {"value": 3.5, "unit": "V"}
